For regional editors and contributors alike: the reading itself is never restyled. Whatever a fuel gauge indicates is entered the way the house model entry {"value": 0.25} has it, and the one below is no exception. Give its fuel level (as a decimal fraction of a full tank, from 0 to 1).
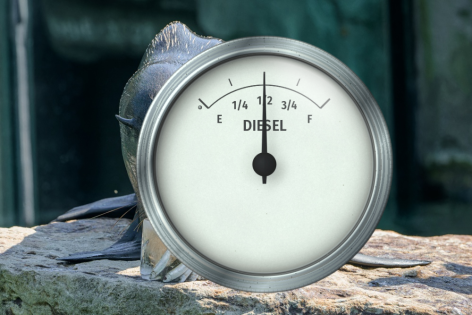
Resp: {"value": 0.5}
